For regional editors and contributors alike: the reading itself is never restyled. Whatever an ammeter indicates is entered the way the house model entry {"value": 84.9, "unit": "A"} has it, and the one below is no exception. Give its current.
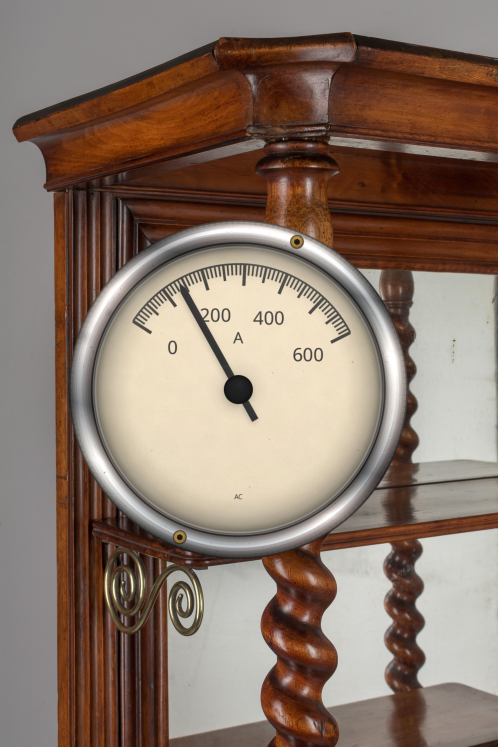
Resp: {"value": 140, "unit": "A"}
